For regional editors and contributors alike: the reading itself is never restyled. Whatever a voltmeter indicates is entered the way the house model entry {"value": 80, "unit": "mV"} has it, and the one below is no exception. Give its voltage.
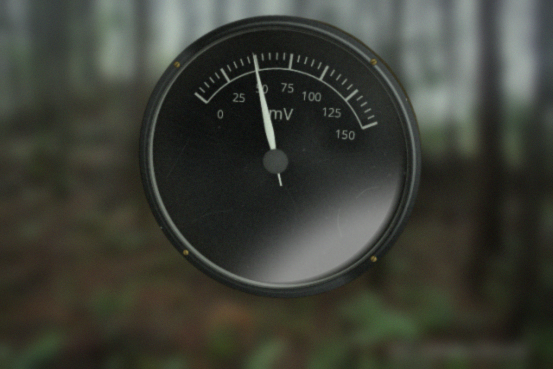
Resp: {"value": 50, "unit": "mV"}
